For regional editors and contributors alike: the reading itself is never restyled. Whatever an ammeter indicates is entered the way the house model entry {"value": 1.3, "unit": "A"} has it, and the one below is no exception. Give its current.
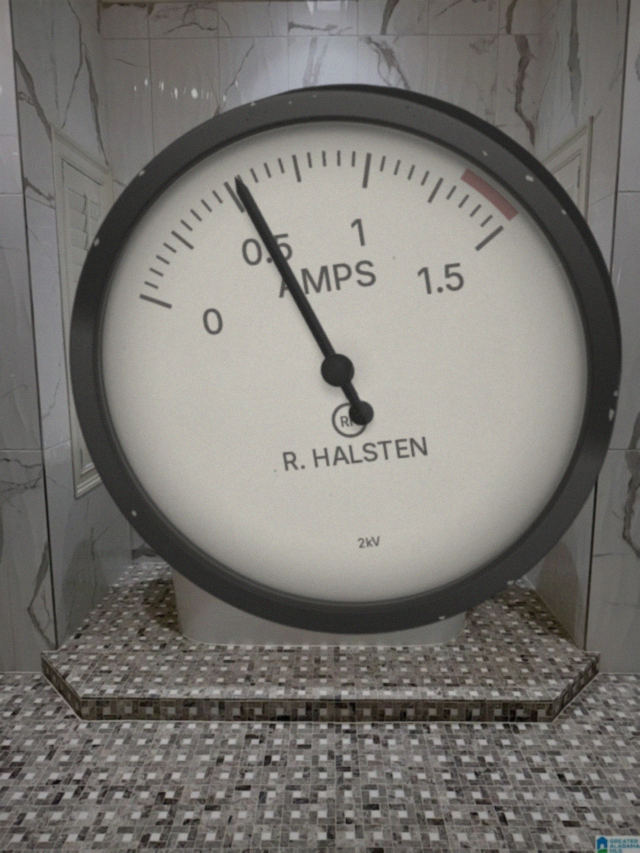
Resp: {"value": 0.55, "unit": "A"}
